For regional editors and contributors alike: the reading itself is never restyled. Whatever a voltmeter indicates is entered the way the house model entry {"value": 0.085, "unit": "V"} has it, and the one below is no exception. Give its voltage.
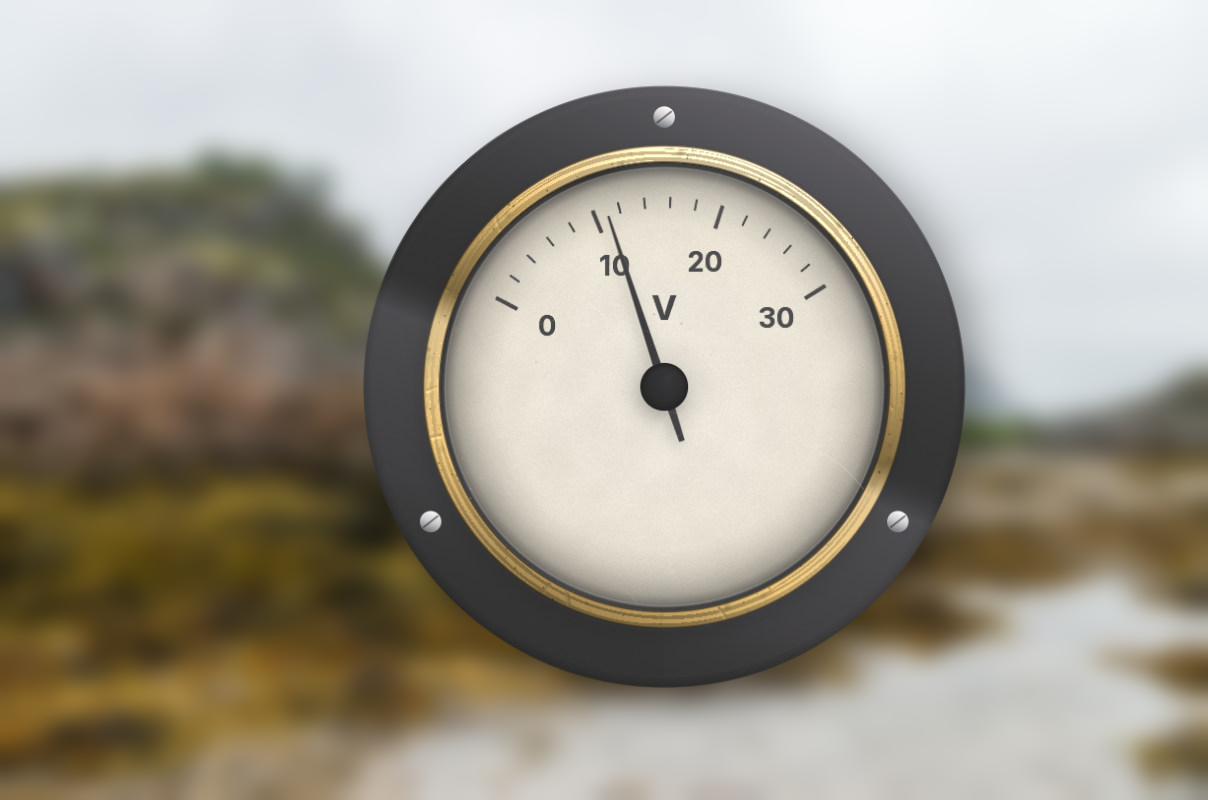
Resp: {"value": 11, "unit": "V"}
